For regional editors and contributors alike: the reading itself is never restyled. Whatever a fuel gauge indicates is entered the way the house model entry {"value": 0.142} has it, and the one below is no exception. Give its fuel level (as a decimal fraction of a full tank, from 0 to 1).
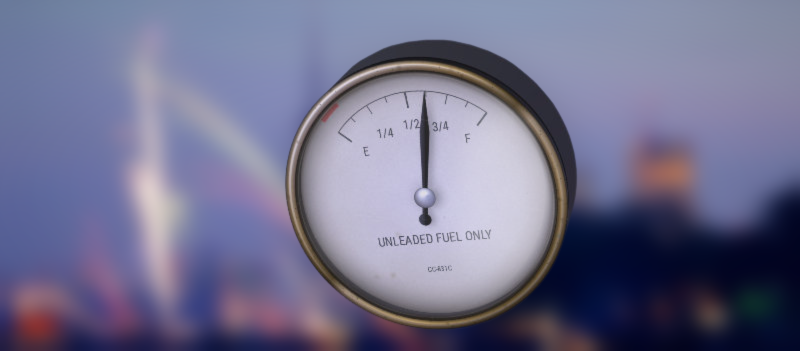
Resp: {"value": 0.625}
